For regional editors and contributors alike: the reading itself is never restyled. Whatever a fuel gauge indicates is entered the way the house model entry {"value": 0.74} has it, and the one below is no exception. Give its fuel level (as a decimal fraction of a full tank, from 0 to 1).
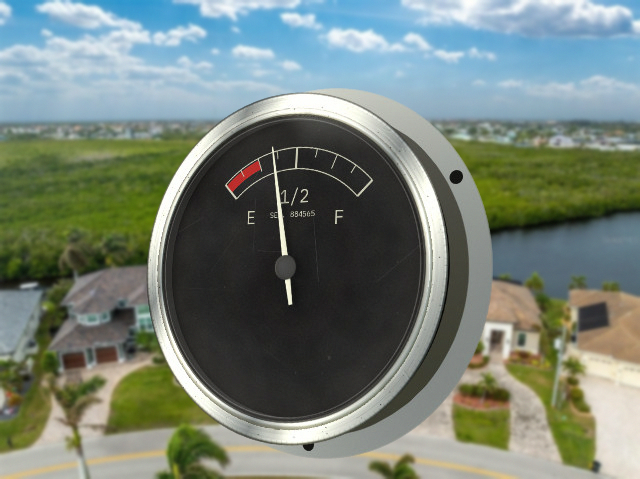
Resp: {"value": 0.375}
